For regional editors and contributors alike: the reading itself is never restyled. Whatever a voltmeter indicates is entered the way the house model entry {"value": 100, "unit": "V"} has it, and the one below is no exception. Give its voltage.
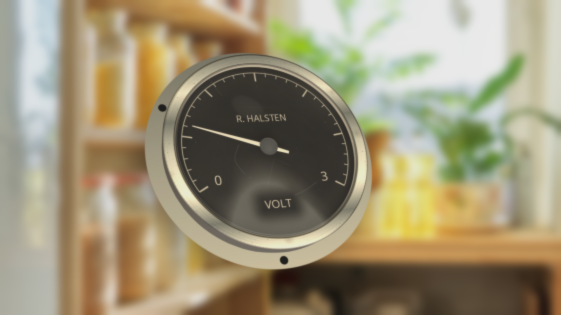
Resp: {"value": 0.6, "unit": "V"}
